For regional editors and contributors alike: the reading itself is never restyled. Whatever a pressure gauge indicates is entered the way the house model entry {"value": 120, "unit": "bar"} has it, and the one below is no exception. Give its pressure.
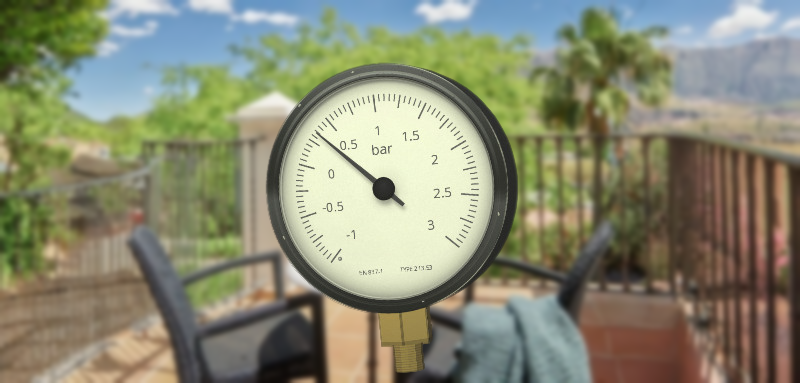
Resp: {"value": 0.35, "unit": "bar"}
